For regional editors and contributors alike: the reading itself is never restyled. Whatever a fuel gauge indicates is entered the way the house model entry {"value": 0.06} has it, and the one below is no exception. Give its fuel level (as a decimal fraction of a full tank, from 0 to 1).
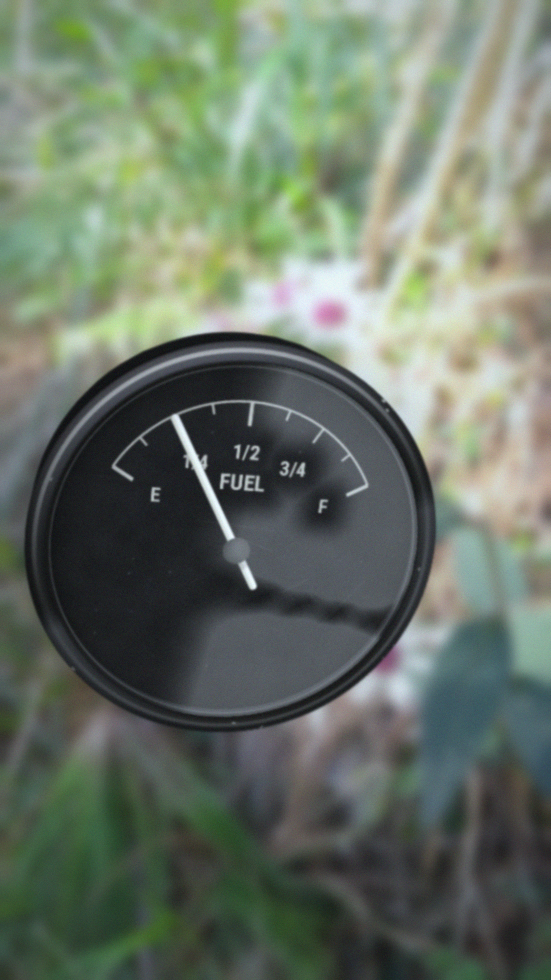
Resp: {"value": 0.25}
